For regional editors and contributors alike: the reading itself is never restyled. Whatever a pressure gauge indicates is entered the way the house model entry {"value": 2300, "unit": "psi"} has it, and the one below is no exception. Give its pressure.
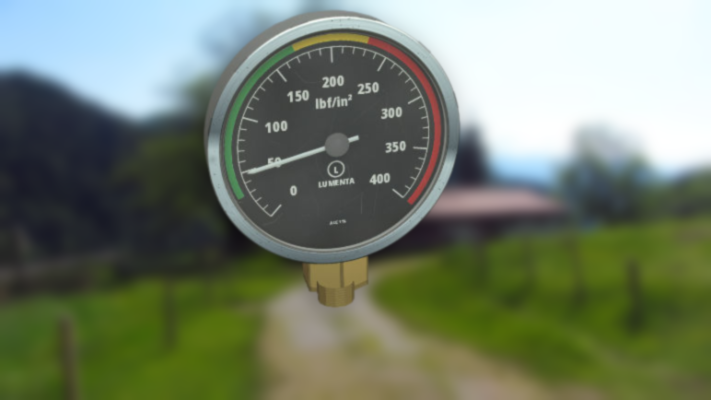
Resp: {"value": 50, "unit": "psi"}
